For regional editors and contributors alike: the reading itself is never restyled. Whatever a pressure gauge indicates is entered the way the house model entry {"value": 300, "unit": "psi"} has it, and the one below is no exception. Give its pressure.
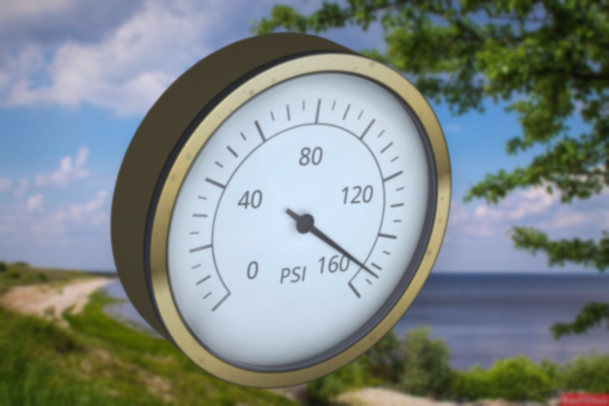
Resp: {"value": 152.5, "unit": "psi"}
